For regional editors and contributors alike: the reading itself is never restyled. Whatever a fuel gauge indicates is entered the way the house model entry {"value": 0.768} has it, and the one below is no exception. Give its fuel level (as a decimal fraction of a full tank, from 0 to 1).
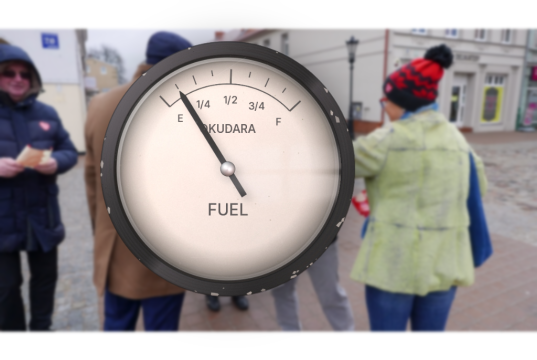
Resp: {"value": 0.125}
